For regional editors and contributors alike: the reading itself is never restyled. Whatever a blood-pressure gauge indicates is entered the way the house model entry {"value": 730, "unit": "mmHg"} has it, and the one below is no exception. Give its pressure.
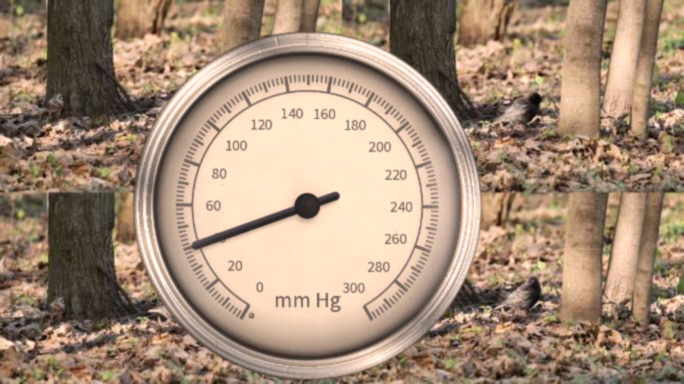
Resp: {"value": 40, "unit": "mmHg"}
